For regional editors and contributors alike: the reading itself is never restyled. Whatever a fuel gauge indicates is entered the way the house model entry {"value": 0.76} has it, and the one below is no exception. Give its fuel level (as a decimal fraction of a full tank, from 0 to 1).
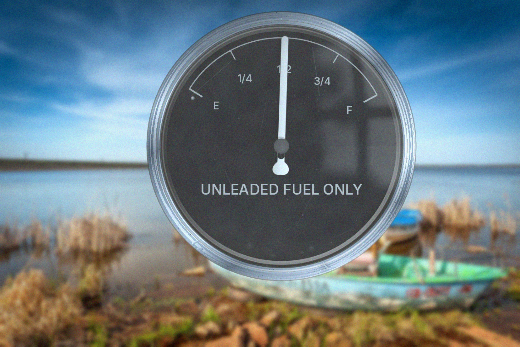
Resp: {"value": 0.5}
